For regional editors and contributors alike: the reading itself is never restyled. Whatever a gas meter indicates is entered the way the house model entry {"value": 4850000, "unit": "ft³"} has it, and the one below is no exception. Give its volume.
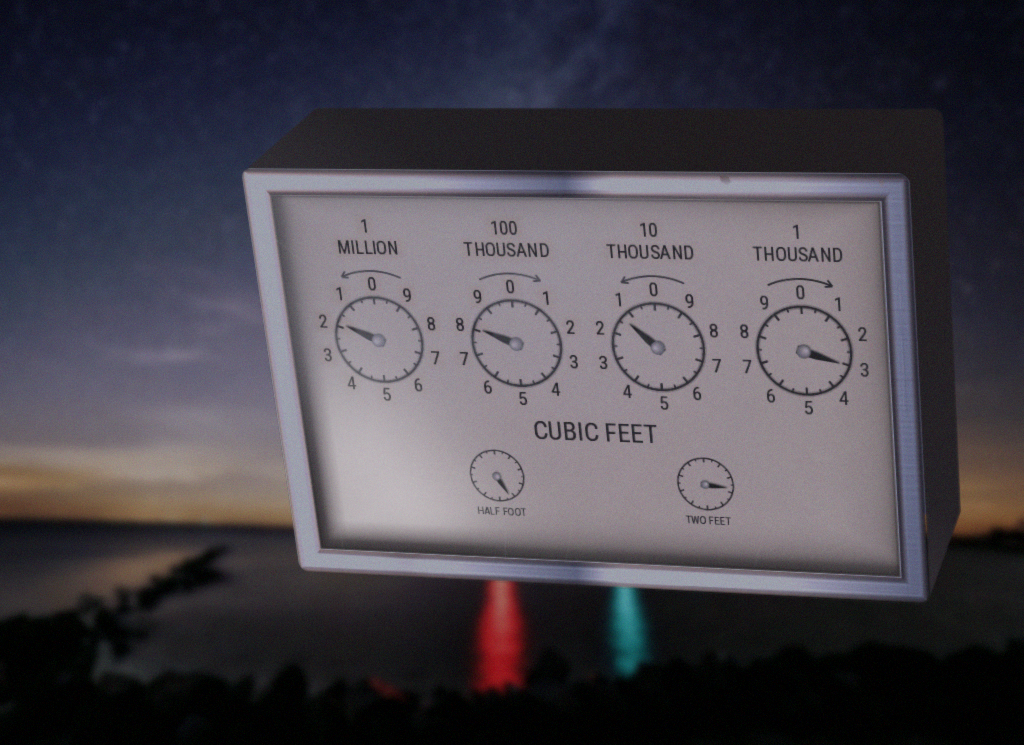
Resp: {"value": 181300, "unit": "ft³"}
